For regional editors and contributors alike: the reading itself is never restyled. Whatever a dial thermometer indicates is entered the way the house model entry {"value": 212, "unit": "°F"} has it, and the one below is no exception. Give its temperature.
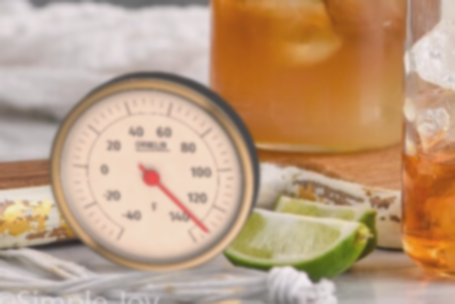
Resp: {"value": 132, "unit": "°F"}
